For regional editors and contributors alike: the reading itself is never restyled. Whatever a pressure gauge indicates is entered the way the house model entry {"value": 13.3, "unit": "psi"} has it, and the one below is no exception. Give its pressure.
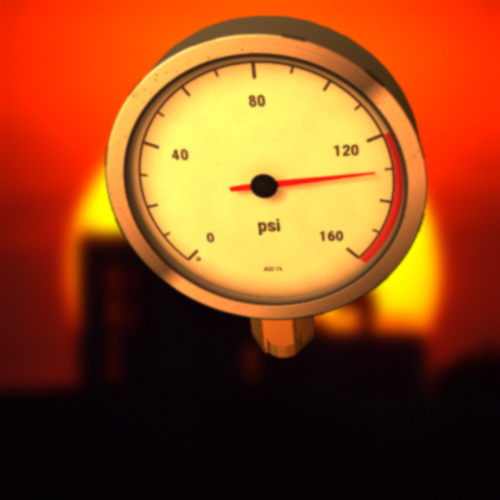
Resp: {"value": 130, "unit": "psi"}
